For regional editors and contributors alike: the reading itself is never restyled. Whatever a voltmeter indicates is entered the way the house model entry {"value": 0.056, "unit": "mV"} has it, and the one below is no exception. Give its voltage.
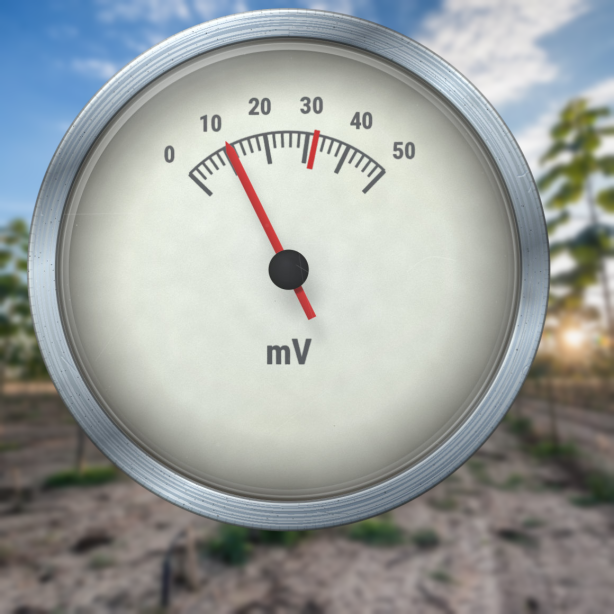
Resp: {"value": 11, "unit": "mV"}
